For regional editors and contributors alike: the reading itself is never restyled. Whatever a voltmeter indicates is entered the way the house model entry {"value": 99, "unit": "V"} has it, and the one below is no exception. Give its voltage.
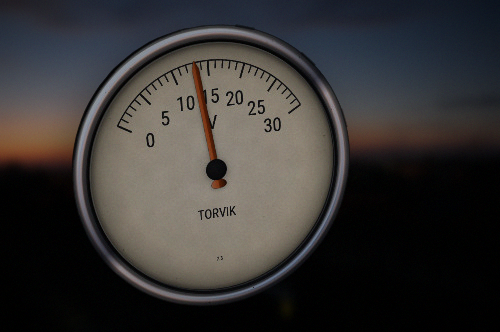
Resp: {"value": 13, "unit": "V"}
